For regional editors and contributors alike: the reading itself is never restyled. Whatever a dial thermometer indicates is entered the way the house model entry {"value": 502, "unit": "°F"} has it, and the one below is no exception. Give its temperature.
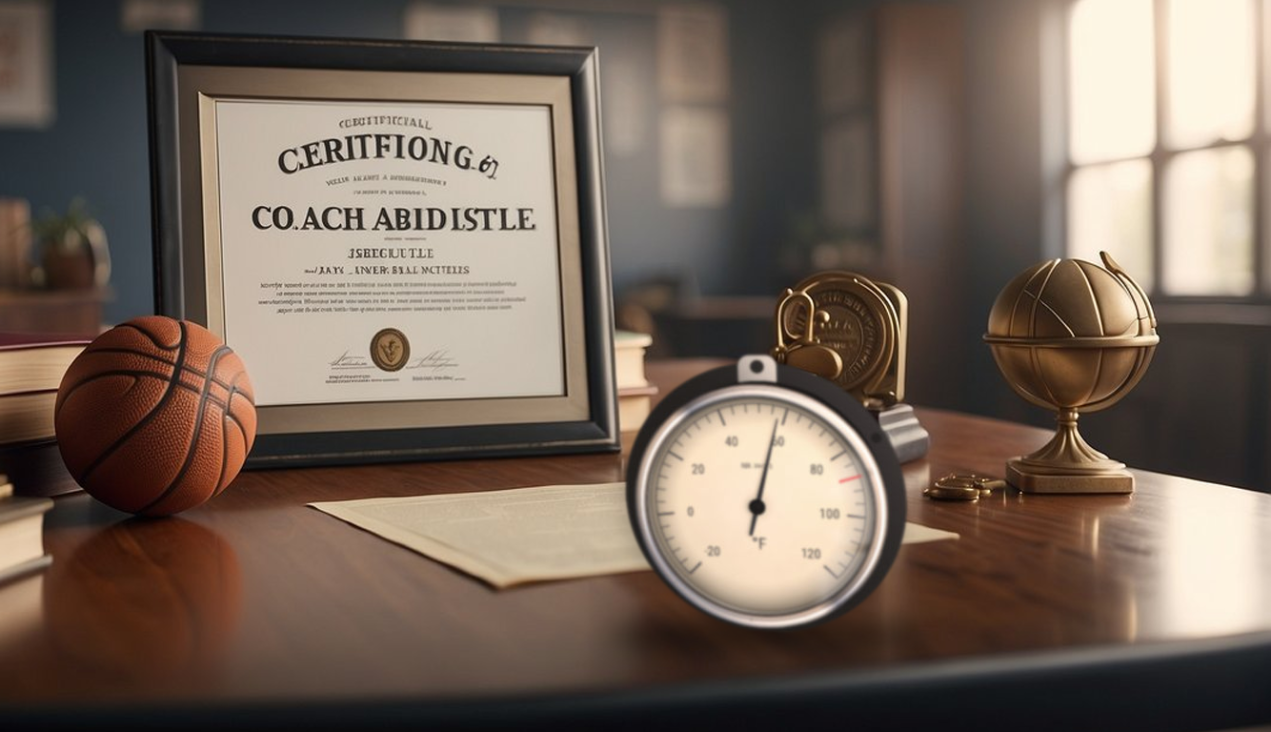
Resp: {"value": 58, "unit": "°F"}
